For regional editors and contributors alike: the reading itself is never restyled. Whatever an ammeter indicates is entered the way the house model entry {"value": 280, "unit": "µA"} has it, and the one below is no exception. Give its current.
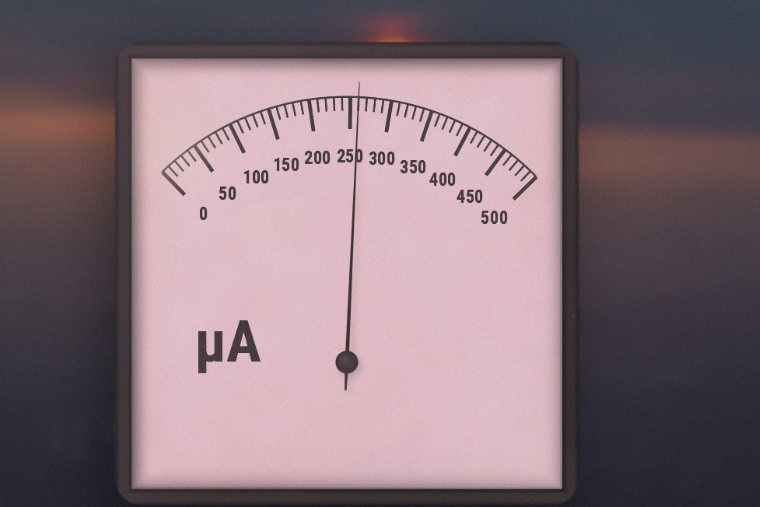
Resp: {"value": 260, "unit": "µA"}
